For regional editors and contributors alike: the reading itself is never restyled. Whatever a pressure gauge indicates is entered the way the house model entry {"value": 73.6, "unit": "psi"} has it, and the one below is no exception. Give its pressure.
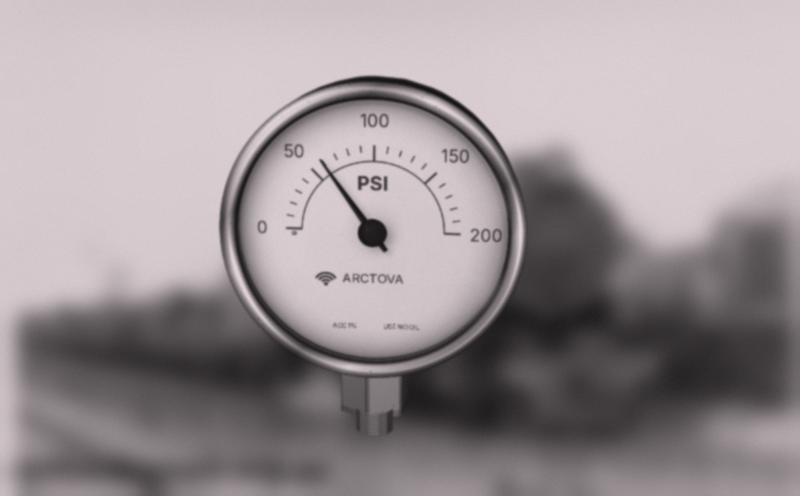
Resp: {"value": 60, "unit": "psi"}
